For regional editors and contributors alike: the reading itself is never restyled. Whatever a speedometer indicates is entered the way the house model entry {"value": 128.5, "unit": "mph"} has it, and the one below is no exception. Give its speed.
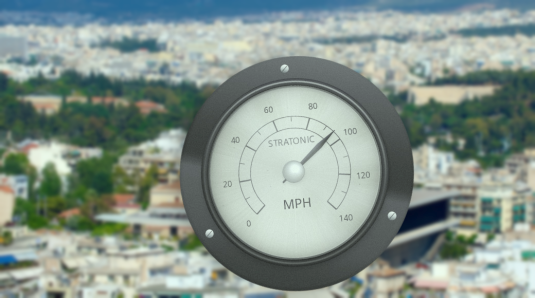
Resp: {"value": 95, "unit": "mph"}
